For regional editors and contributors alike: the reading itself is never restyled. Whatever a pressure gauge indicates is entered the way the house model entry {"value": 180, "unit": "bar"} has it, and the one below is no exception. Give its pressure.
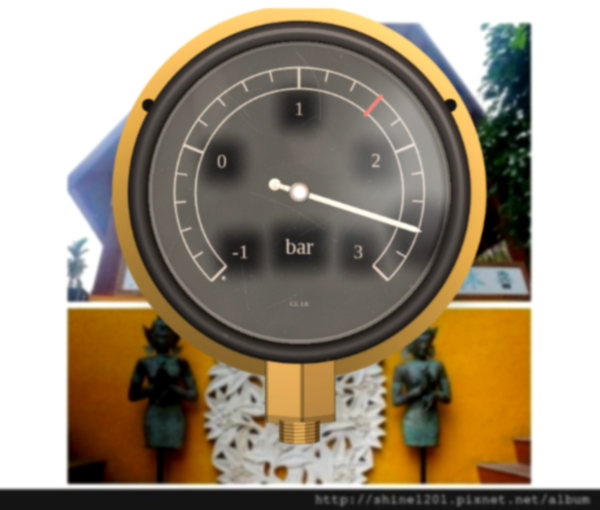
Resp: {"value": 2.6, "unit": "bar"}
